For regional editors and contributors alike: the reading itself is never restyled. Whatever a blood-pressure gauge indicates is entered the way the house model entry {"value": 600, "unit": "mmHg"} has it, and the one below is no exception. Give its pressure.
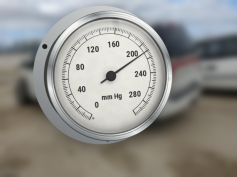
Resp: {"value": 210, "unit": "mmHg"}
